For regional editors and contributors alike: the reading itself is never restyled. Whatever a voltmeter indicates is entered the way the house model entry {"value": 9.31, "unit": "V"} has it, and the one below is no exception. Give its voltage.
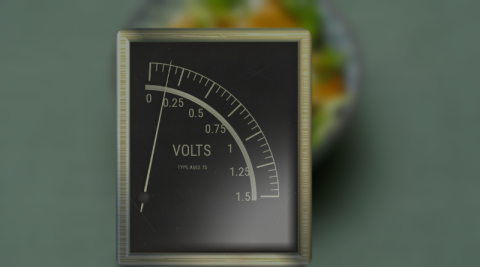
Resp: {"value": 0.15, "unit": "V"}
